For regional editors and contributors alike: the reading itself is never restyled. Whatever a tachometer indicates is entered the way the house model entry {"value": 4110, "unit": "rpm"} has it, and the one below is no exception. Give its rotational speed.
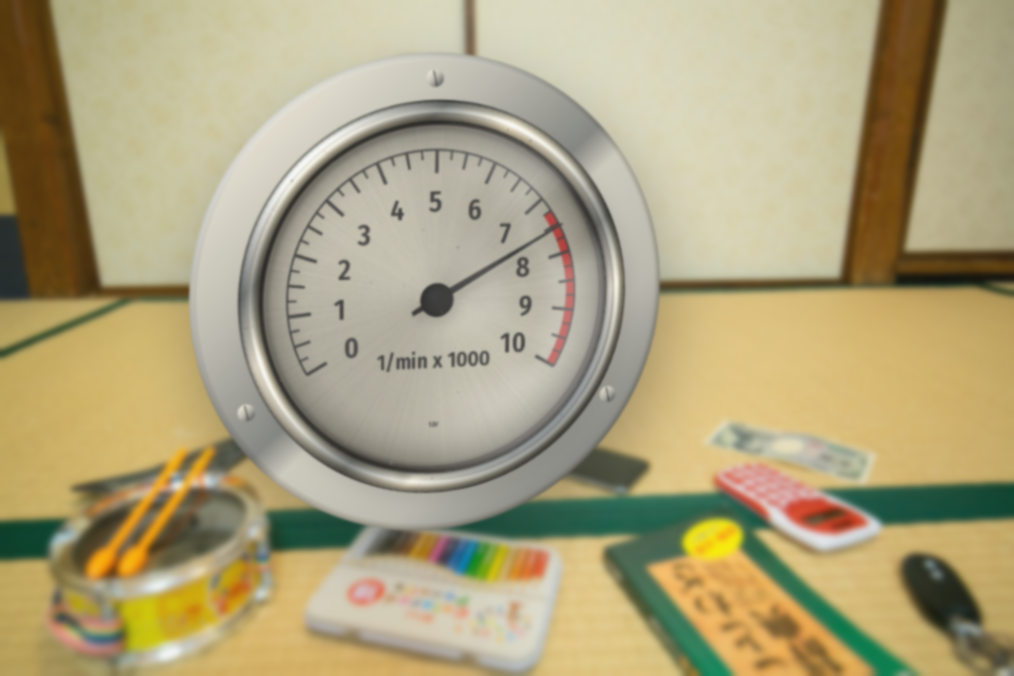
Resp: {"value": 7500, "unit": "rpm"}
